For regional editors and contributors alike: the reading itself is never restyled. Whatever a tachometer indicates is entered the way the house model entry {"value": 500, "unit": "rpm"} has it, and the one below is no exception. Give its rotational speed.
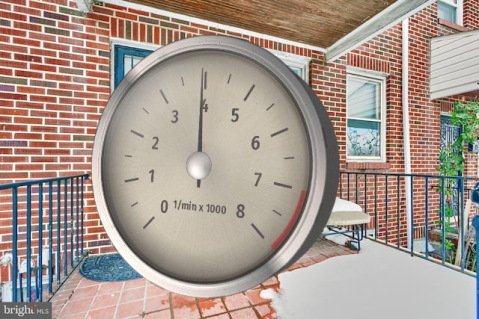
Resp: {"value": 4000, "unit": "rpm"}
